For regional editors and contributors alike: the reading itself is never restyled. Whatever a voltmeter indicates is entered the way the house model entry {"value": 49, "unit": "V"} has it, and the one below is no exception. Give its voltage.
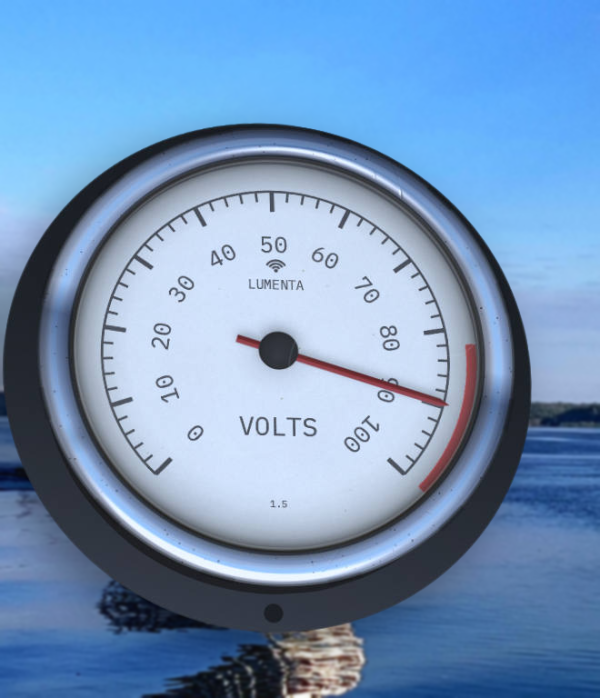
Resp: {"value": 90, "unit": "V"}
